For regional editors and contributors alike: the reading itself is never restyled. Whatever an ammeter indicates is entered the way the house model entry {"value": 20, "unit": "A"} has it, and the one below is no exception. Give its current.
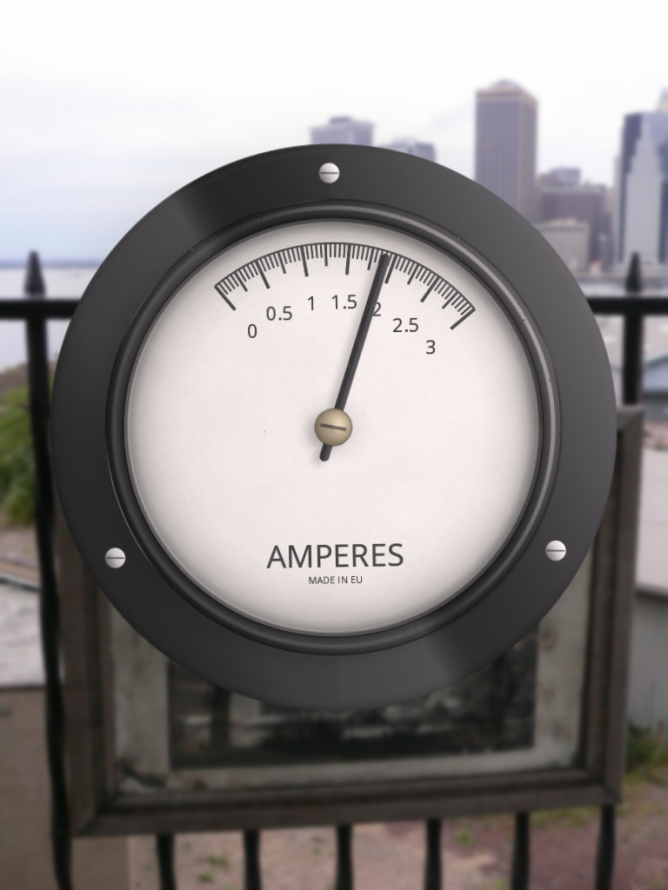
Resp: {"value": 1.9, "unit": "A"}
